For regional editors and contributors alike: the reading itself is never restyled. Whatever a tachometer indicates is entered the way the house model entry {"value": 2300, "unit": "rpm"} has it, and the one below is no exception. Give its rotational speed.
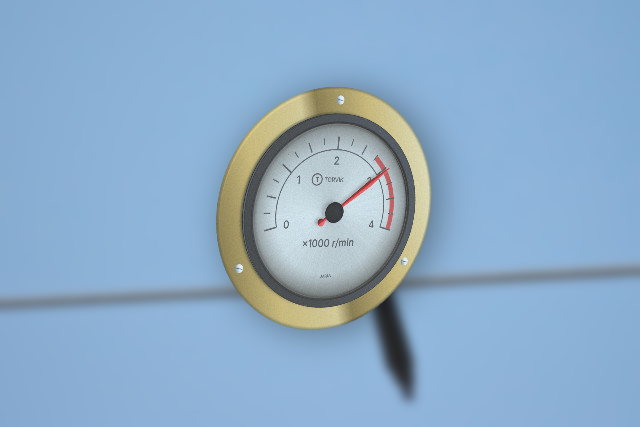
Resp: {"value": 3000, "unit": "rpm"}
